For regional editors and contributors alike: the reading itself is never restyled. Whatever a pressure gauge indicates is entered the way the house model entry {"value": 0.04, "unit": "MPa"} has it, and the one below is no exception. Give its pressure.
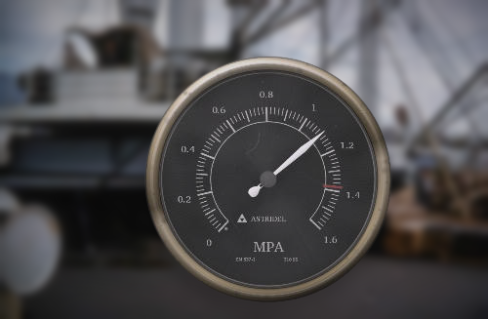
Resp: {"value": 1.1, "unit": "MPa"}
